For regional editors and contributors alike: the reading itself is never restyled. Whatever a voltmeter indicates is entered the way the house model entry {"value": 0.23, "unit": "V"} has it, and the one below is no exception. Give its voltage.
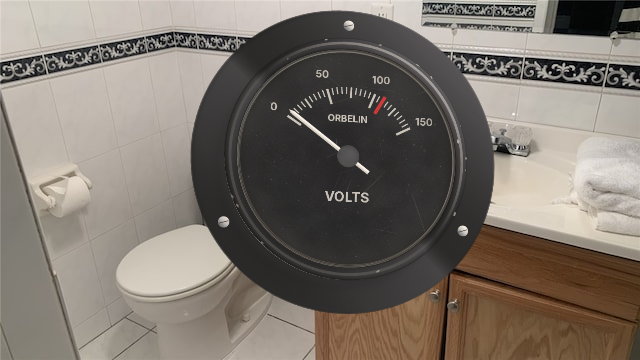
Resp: {"value": 5, "unit": "V"}
